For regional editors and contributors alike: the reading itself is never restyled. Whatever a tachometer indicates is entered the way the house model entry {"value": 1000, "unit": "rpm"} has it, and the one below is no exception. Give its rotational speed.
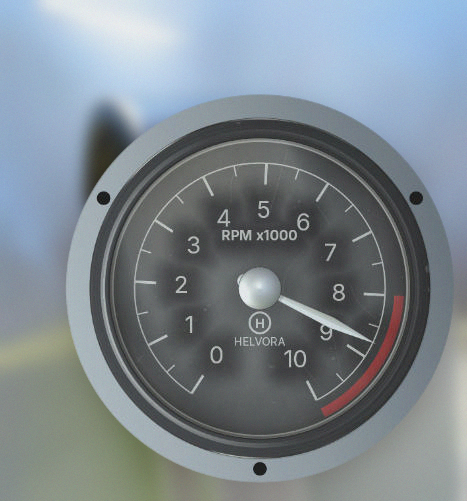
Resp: {"value": 8750, "unit": "rpm"}
